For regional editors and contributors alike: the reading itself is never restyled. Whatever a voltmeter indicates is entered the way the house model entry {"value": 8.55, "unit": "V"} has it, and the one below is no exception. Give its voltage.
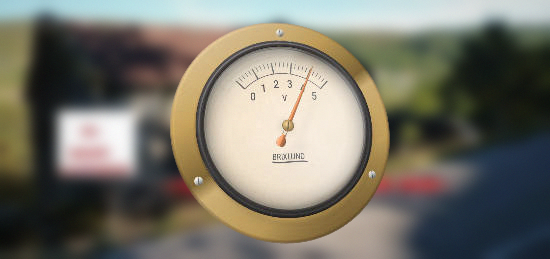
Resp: {"value": 4, "unit": "V"}
